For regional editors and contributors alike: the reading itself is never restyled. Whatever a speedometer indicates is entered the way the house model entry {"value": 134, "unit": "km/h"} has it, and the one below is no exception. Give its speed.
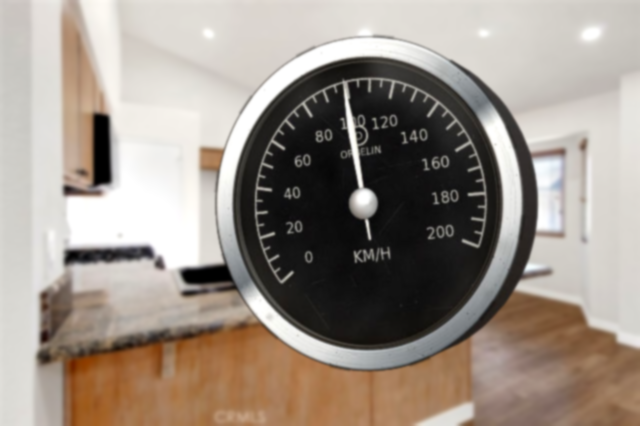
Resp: {"value": 100, "unit": "km/h"}
